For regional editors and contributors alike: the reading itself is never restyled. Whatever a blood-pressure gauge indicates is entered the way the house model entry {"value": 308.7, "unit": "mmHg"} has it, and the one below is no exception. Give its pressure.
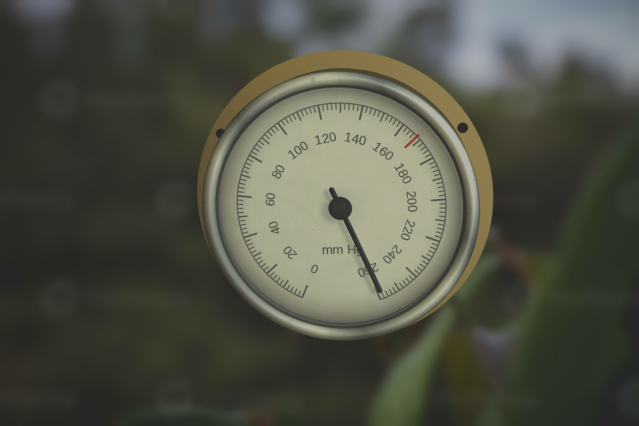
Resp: {"value": 258, "unit": "mmHg"}
